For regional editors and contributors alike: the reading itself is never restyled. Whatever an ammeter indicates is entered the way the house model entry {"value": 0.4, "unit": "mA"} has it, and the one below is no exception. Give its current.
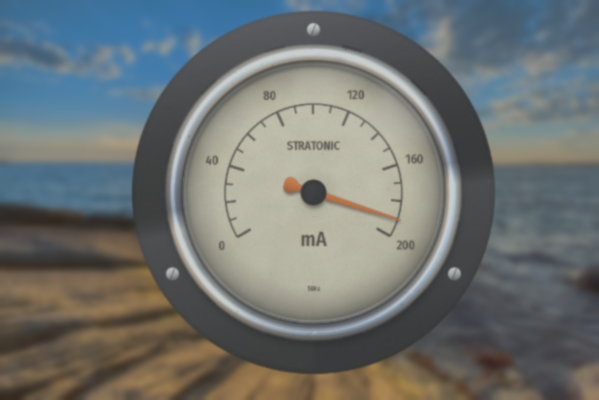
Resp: {"value": 190, "unit": "mA"}
